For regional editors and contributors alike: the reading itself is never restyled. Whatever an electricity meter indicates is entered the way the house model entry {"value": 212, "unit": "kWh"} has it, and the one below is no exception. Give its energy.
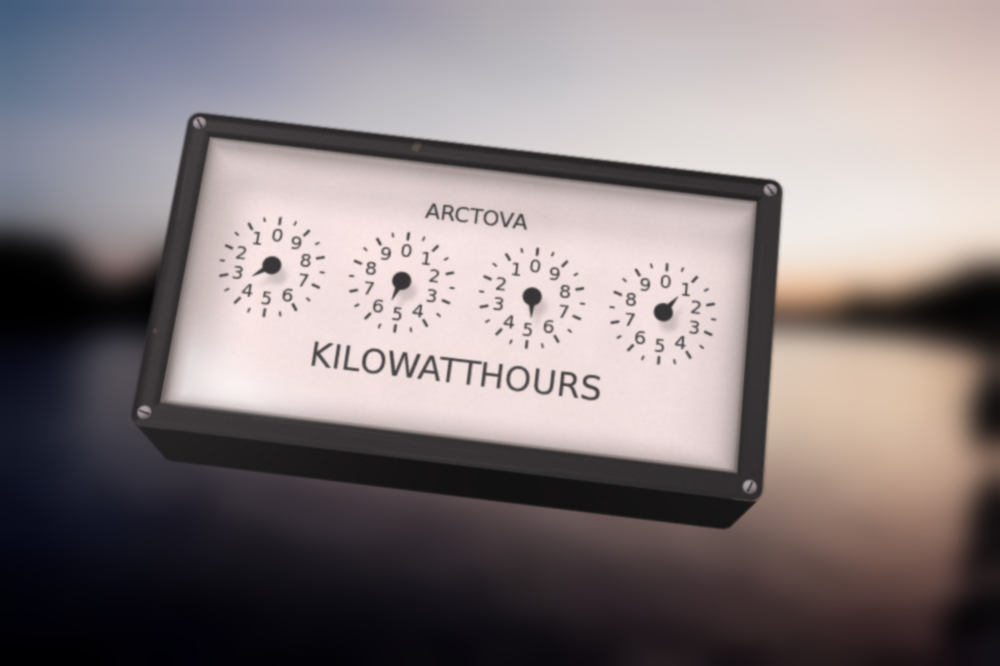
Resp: {"value": 3551, "unit": "kWh"}
